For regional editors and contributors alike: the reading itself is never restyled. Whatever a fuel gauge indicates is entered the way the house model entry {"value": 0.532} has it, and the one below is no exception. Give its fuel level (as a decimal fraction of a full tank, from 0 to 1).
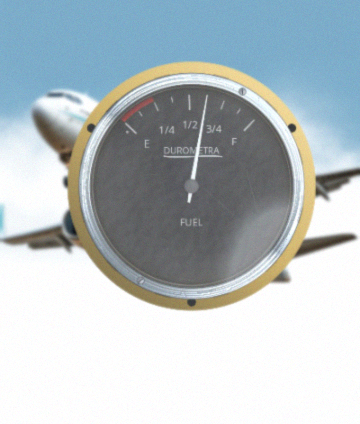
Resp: {"value": 0.625}
